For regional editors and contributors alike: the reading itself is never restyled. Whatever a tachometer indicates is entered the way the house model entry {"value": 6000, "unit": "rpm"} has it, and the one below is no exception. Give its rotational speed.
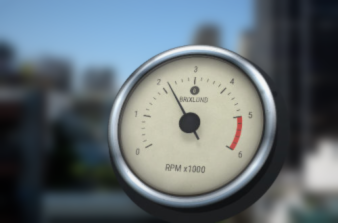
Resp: {"value": 2200, "unit": "rpm"}
